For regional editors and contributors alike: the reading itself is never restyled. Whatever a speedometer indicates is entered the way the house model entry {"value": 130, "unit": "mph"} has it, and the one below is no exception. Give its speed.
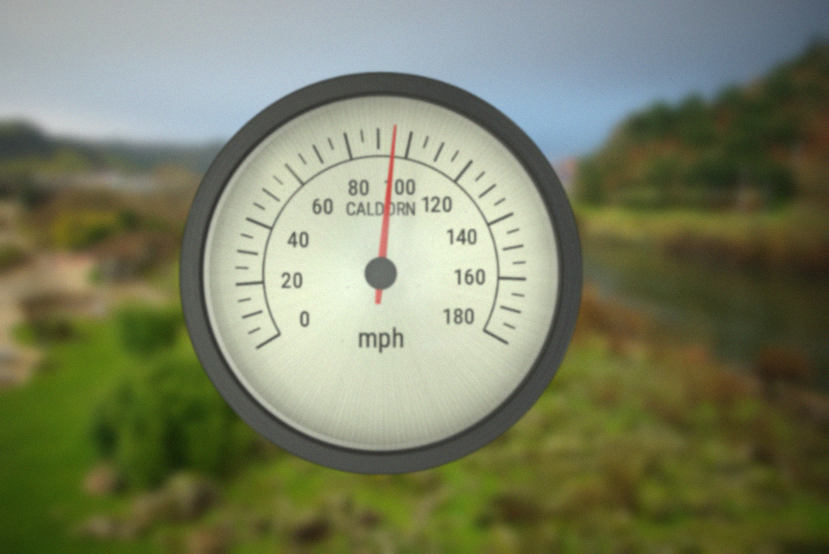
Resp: {"value": 95, "unit": "mph"}
